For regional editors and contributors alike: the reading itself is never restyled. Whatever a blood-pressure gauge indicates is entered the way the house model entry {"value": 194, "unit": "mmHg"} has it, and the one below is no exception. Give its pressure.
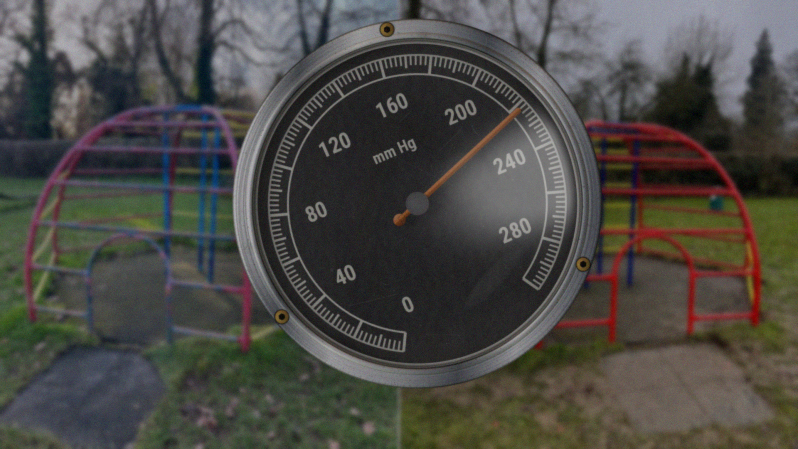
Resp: {"value": 222, "unit": "mmHg"}
